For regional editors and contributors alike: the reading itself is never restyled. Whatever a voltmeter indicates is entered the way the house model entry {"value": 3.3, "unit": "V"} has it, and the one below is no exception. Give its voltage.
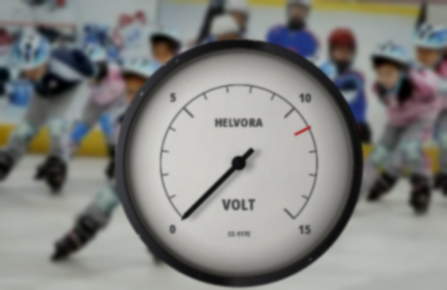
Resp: {"value": 0, "unit": "V"}
